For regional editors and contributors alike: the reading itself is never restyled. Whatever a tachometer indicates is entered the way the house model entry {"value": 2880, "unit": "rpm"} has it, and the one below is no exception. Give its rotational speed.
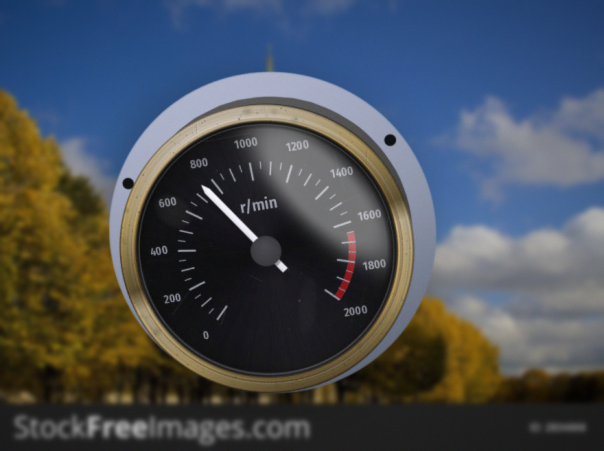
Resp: {"value": 750, "unit": "rpm"}
